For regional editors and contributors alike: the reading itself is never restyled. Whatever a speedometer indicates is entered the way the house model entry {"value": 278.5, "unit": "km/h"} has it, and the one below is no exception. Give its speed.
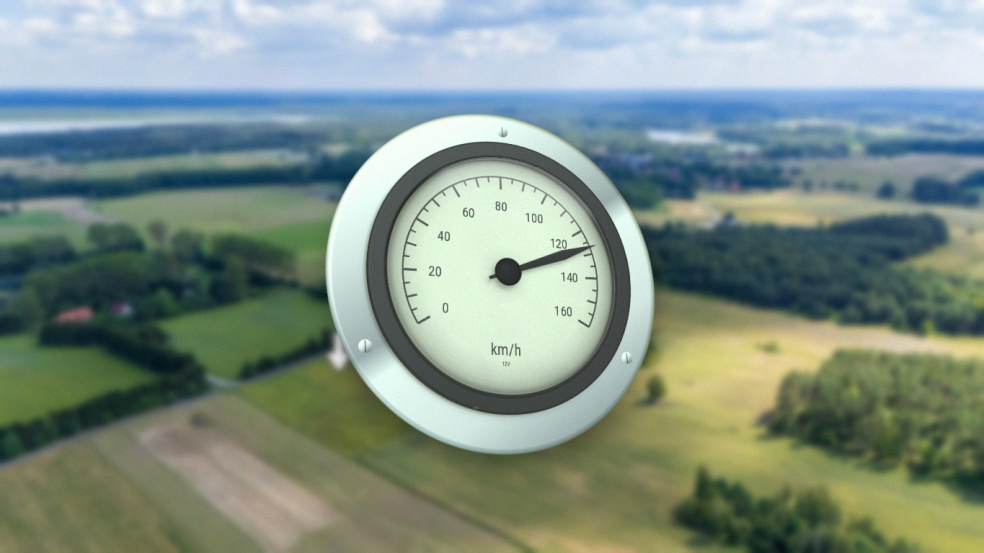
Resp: {"value": 127.5, "unit": "km/h"}
